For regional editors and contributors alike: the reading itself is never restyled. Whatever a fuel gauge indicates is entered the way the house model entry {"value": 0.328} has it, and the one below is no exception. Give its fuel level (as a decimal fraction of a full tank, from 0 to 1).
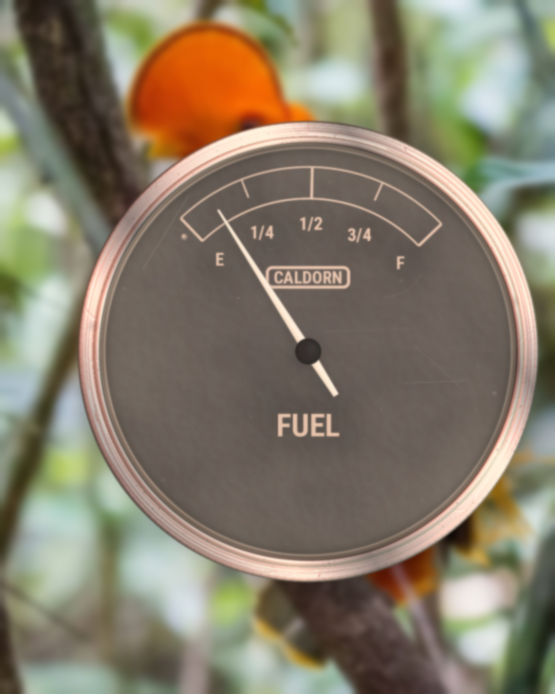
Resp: {"value": 0.125}
